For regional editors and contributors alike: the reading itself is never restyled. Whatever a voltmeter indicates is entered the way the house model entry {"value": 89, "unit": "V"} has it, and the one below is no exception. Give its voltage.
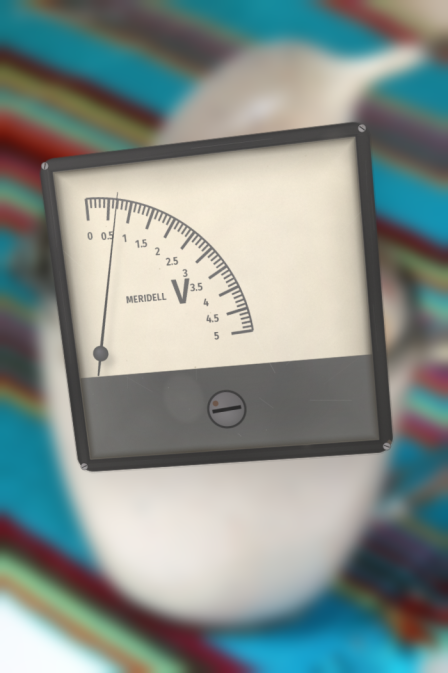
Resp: {"value": 0.7, "unit": "V"}
